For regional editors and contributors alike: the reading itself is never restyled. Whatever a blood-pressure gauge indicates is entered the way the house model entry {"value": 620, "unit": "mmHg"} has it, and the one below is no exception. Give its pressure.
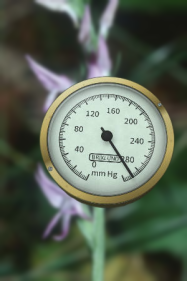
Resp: {"value": 290, "unit": "mmHg"}
